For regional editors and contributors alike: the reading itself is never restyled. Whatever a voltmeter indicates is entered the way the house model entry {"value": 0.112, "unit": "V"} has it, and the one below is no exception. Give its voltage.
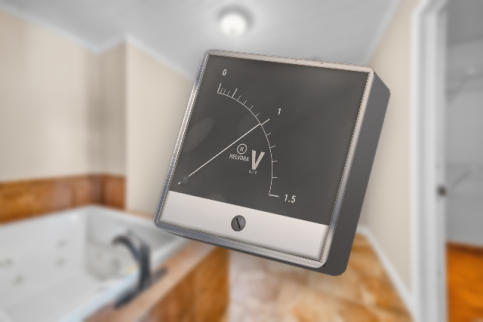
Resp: {"value": 1, "unit": "V"}
